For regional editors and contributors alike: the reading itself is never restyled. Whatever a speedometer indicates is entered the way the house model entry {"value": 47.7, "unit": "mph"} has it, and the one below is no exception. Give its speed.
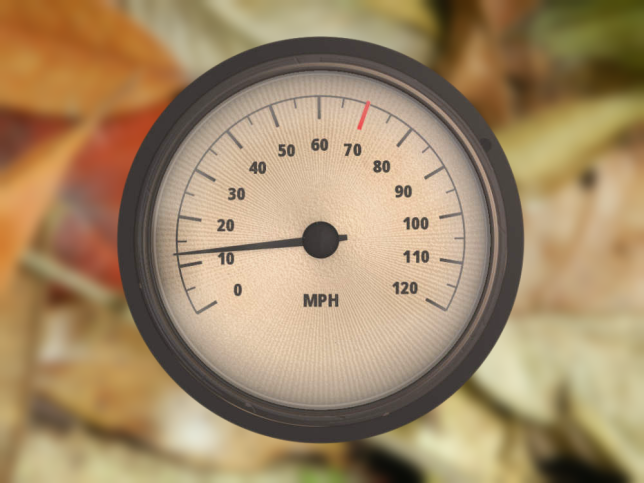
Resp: {"value": 12.5, "unit": "mph"}
